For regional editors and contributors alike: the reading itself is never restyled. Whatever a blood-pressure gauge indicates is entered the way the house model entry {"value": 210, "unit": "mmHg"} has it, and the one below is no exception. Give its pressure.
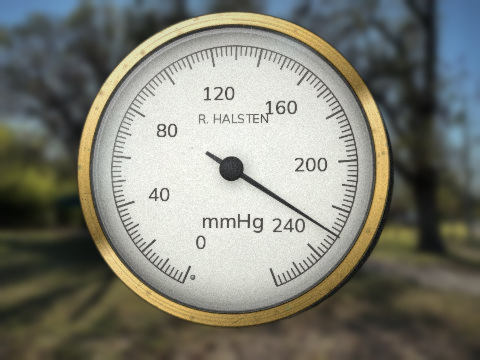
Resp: {"value": 230, "unit": "mmHg"}
